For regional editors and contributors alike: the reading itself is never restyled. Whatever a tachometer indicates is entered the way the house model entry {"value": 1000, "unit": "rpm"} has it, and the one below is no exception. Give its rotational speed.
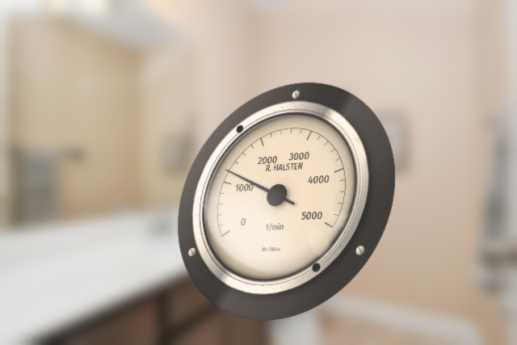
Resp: {"value": 1200, "unit": "rpm"}
